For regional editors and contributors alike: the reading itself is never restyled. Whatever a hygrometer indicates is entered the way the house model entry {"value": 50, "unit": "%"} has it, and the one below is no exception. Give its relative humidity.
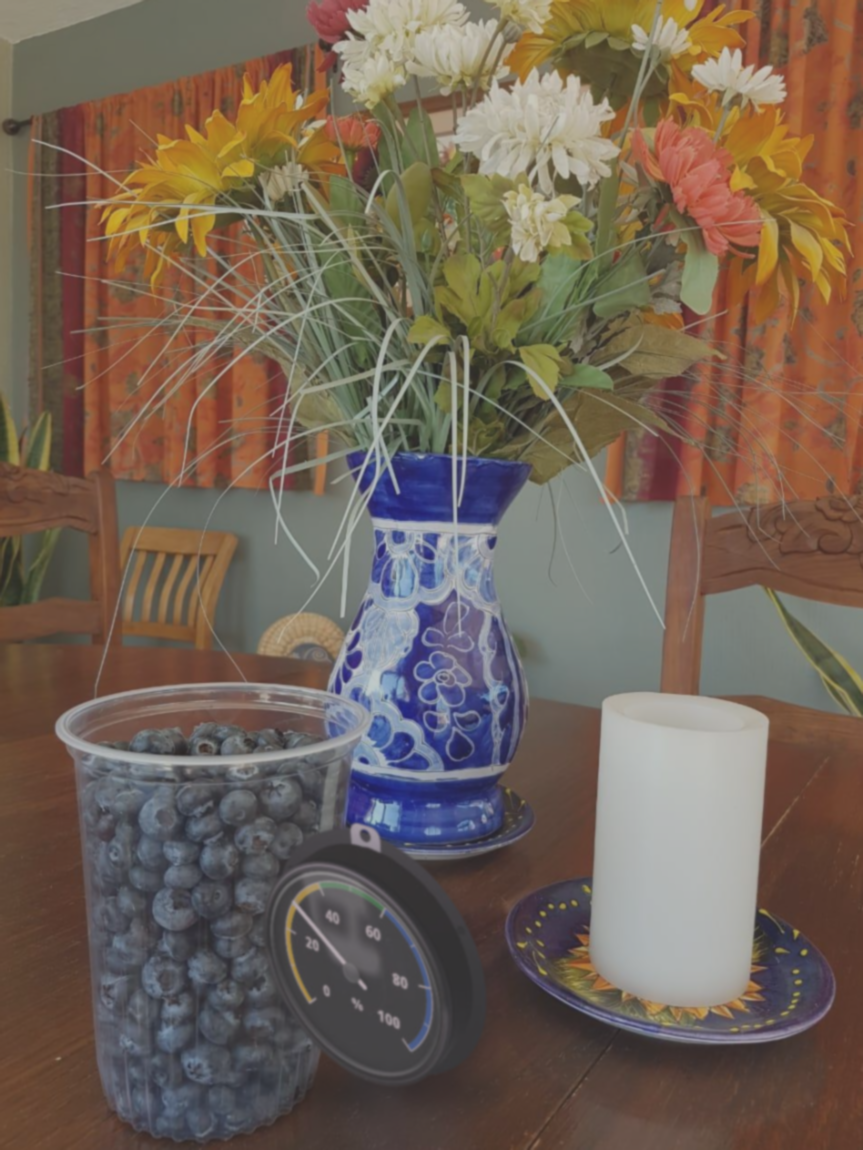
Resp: {"value": 30, "unit": "%"}
